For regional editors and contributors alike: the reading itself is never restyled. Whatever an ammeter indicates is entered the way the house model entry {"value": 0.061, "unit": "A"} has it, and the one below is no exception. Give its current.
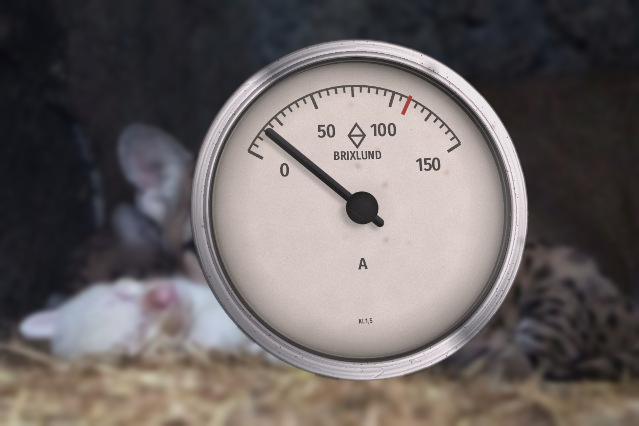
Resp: {"value": 15, "unit": "A"}
